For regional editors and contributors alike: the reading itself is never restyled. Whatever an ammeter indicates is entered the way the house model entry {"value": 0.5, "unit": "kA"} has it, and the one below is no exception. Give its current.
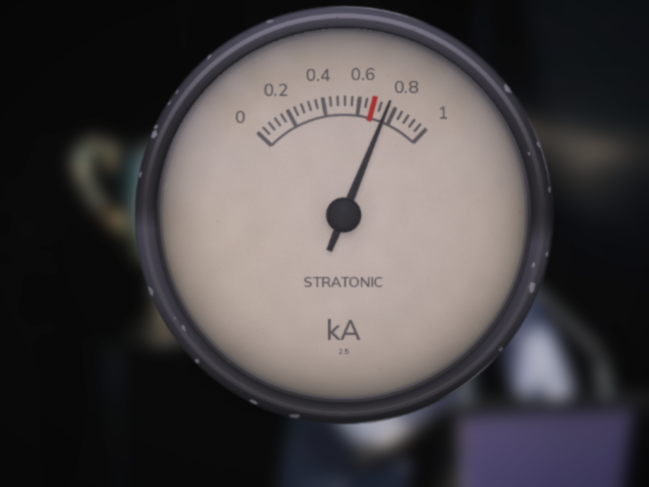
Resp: {"value": 0.76, "unit": "kA"}
